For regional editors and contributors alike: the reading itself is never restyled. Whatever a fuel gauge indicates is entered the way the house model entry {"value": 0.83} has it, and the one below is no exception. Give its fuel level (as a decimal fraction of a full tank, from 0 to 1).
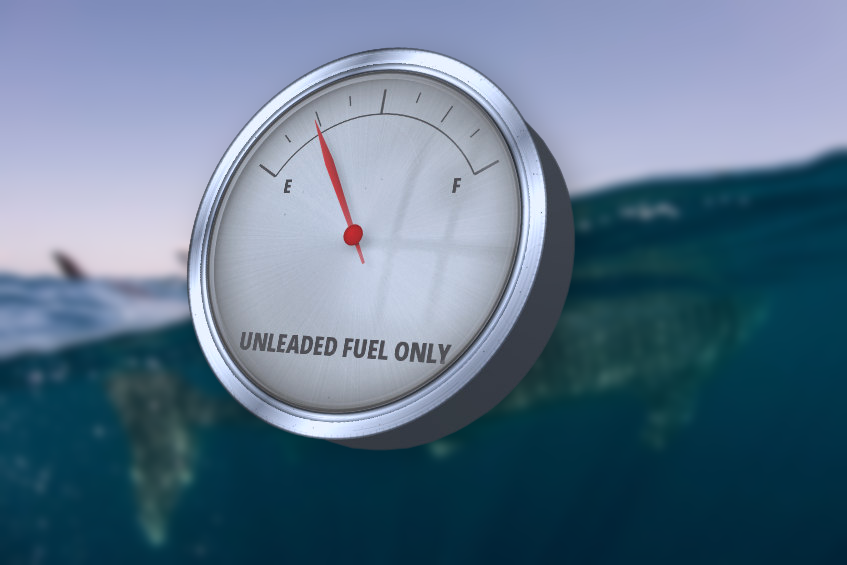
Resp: {"value": 0.25}
